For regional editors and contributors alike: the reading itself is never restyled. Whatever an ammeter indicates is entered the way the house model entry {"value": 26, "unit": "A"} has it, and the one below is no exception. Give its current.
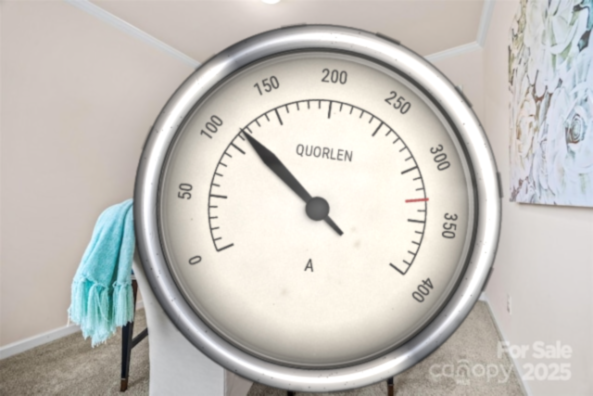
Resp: {"value": 115, "unit": "A"}
